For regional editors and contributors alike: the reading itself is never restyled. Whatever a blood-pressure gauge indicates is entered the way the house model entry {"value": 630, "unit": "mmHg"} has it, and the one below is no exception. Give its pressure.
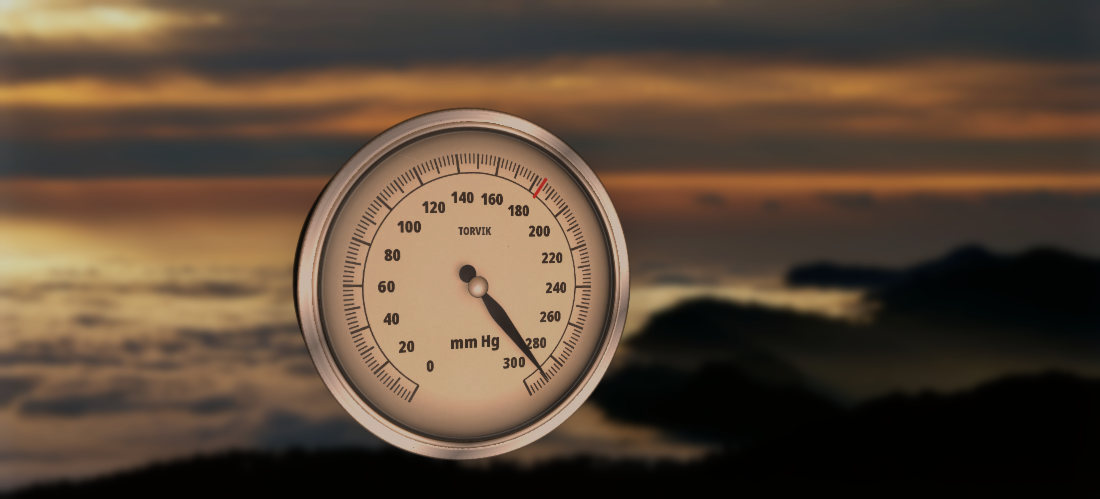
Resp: {"value": 290, "unit": "mmHg"}
